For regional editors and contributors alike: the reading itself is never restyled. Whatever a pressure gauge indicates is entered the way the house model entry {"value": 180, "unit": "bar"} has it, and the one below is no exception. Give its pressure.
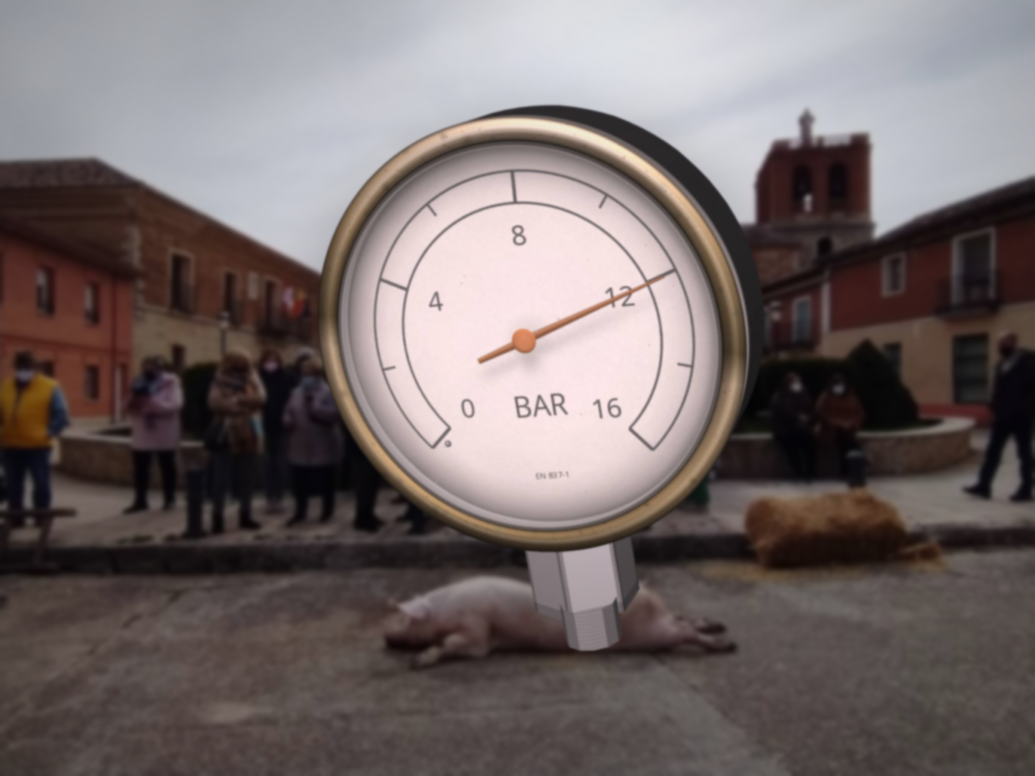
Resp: {"value": 12, "unit": "bar"}
